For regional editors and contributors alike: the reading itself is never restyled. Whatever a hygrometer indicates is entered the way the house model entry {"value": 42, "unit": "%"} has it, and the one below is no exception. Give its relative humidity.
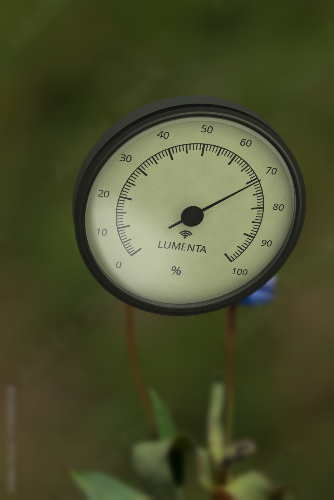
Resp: {"value": 70, "unit": "%"}
